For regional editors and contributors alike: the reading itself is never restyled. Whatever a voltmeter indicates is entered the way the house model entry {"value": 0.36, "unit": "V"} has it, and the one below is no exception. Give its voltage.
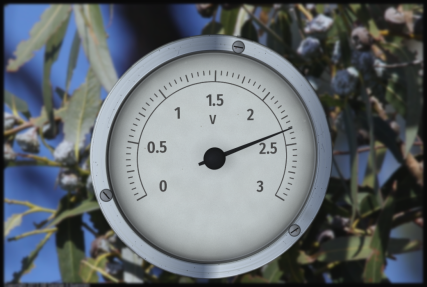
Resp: {"value": 2.35, "unit": "V"}
